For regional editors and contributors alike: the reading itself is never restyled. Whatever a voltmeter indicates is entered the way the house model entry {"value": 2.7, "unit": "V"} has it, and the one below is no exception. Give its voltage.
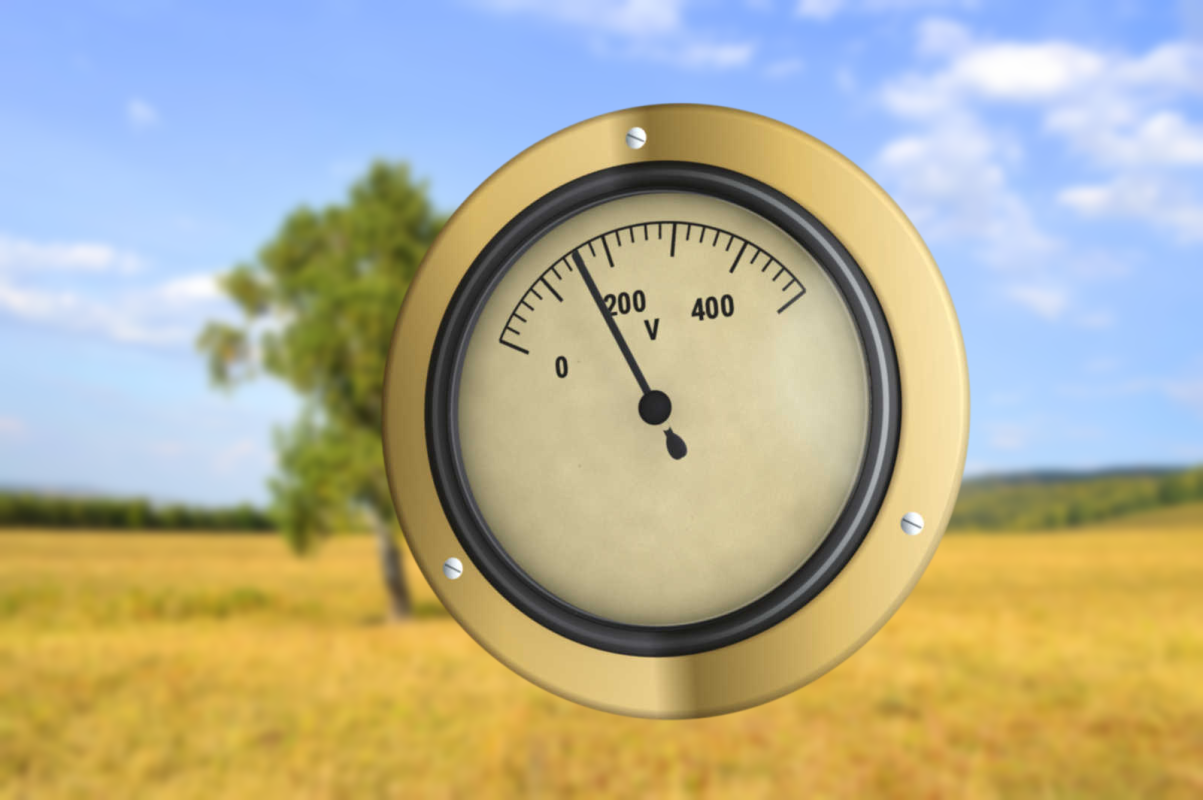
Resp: {"value": 160, "unit": "V"}
